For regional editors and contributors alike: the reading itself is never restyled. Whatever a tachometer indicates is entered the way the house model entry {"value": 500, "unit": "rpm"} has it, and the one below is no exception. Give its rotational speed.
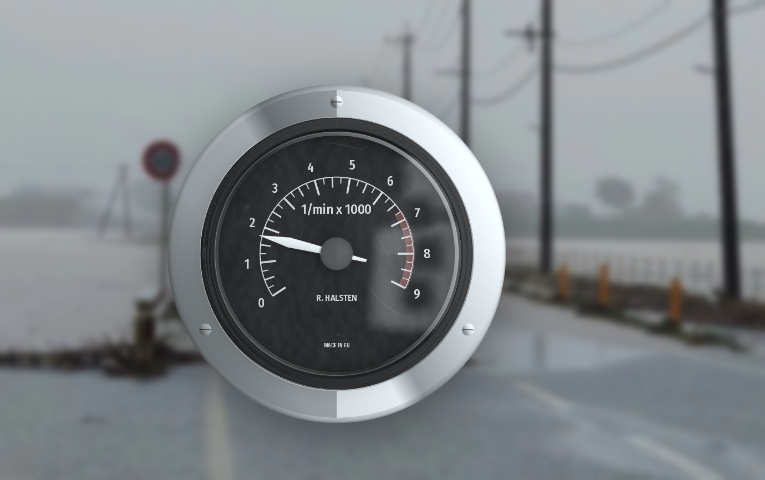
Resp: {"value": 1750, "unit": "rpm"}
